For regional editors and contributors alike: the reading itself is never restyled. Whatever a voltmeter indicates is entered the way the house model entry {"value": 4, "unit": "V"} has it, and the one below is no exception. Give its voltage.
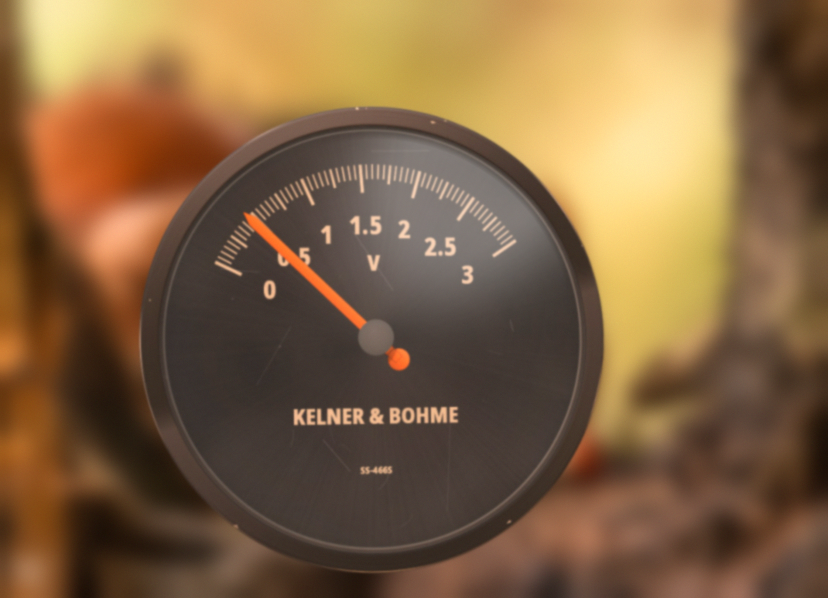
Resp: {"value": 0.45, "unit": "V"}
